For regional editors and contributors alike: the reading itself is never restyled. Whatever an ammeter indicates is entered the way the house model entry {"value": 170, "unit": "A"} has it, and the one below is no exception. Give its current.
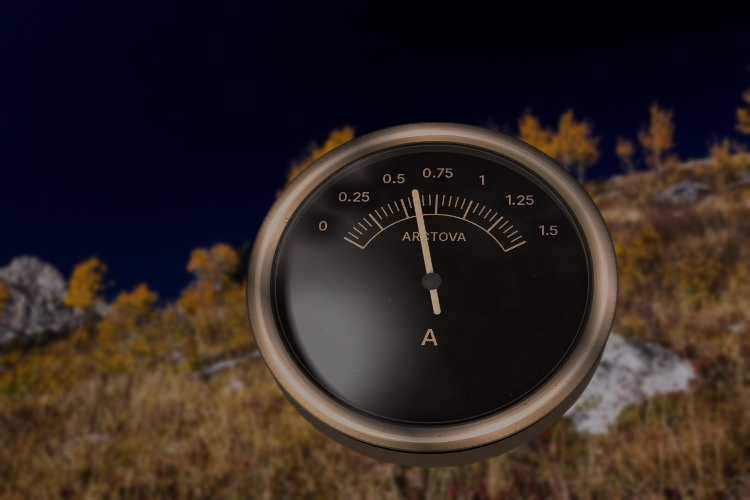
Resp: {"value": 0.6, "unit": "A"}
